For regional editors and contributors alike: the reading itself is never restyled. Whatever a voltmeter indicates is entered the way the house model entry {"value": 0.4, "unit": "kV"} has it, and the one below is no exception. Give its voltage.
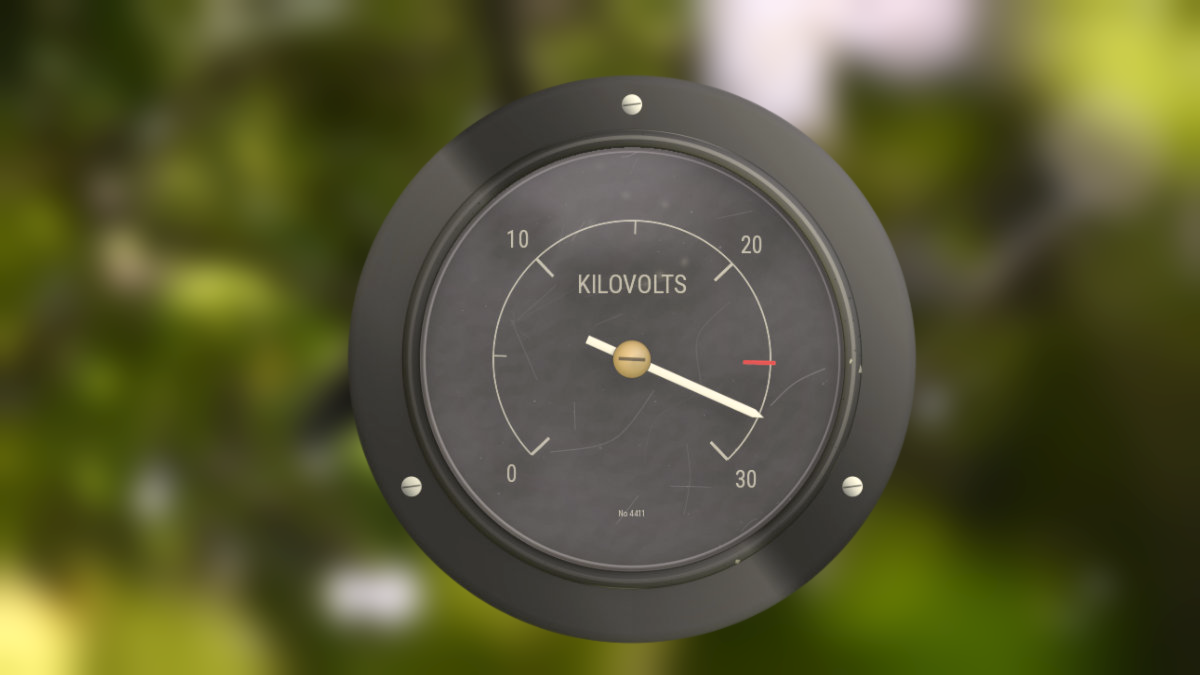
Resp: {"value": 27.5, "unit": "kV"}
